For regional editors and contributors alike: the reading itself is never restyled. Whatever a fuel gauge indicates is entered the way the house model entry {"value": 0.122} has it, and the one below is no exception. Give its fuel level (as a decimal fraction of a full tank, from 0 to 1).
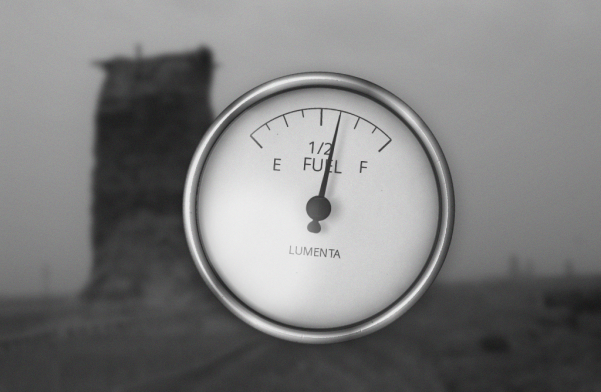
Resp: {"value": 0.625}
